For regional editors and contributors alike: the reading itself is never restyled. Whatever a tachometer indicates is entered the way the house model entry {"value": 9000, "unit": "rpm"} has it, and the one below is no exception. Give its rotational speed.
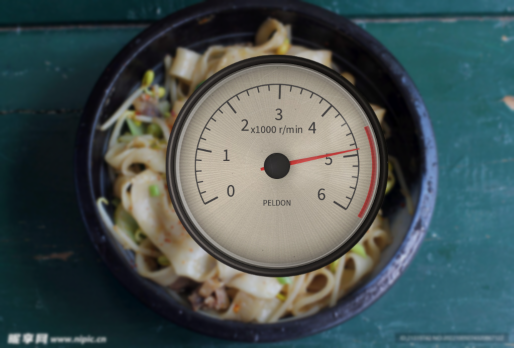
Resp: {"value": 4900, "unit": "rpm"}
